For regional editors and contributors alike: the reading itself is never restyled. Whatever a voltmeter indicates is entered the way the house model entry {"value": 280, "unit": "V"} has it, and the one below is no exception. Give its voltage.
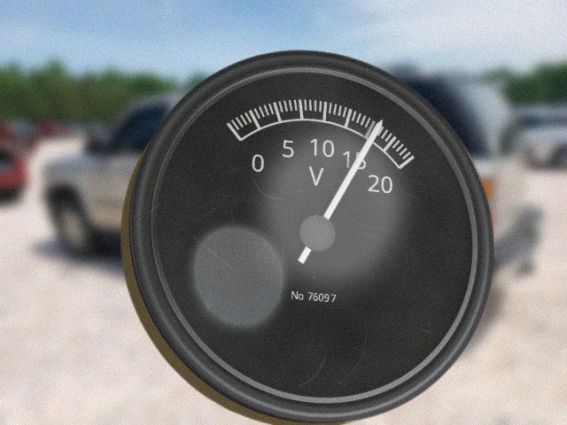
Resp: {"value": 15.5, "unit": "V"}
